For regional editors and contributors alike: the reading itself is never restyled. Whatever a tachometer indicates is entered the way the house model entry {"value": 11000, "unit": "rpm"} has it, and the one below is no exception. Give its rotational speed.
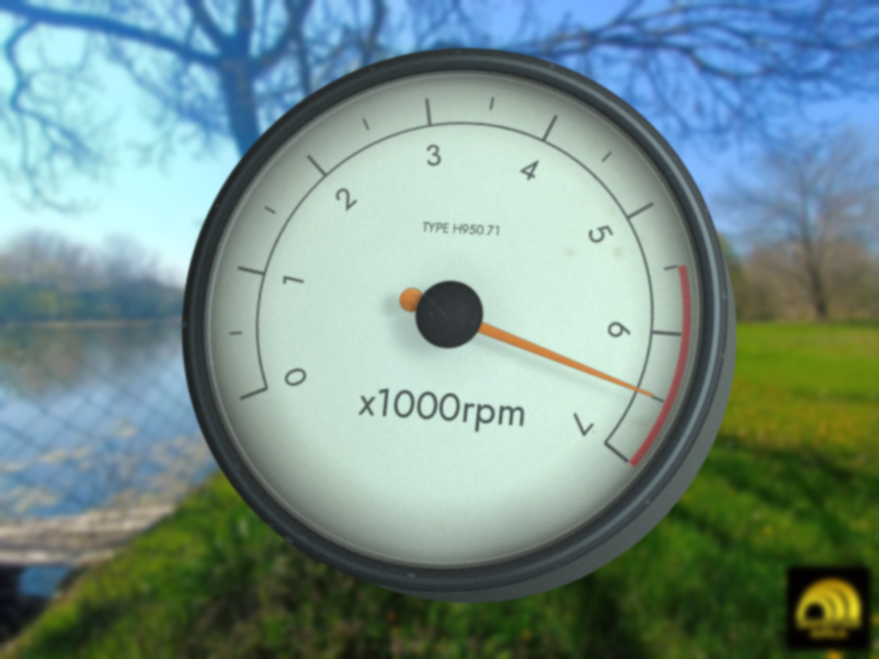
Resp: {"value": 6500, "unit": "rpm"}
